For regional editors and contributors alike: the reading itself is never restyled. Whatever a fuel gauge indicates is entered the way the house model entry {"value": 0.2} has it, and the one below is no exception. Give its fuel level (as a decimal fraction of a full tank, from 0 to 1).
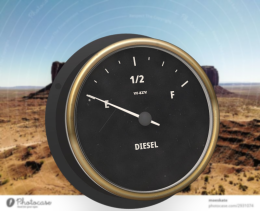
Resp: {"value": 0}
